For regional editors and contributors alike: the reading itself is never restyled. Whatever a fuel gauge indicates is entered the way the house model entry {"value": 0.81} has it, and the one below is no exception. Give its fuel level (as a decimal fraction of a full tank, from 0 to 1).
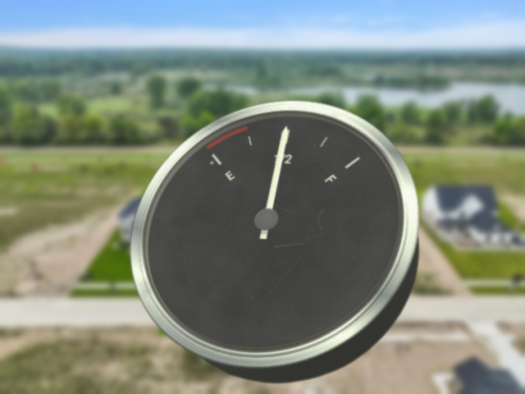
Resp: {"value": 0.5}
